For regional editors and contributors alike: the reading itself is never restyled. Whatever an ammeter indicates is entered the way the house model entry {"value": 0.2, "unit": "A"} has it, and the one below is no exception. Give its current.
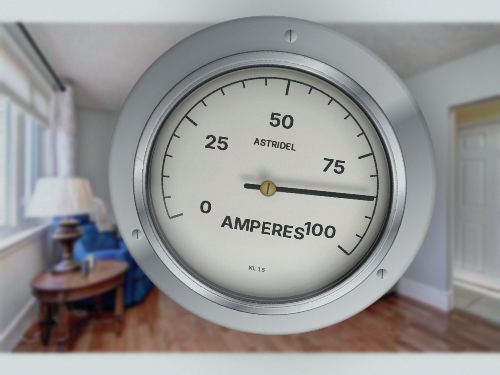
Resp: {"value": 85, "unit": "A"}
